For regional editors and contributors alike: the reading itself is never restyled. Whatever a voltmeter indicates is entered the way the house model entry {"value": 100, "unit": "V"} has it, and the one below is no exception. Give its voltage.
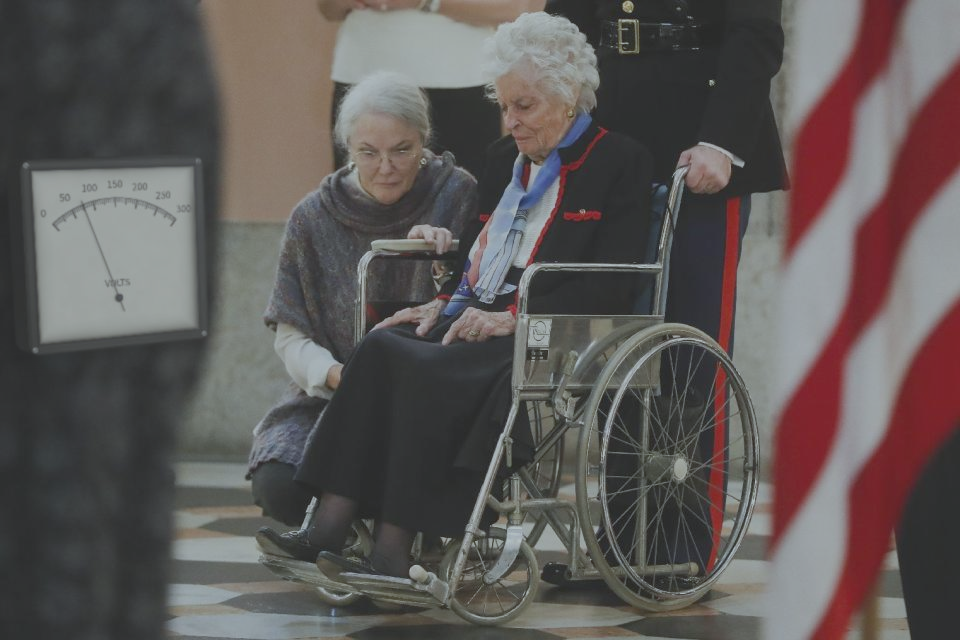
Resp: {"value": 75, "unit": "V"}
